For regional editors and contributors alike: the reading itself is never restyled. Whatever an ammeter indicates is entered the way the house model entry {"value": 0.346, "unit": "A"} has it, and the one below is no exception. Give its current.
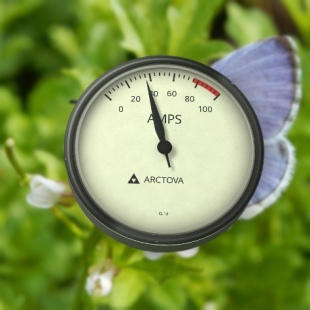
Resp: {"value": 36, "unit": "A"}
